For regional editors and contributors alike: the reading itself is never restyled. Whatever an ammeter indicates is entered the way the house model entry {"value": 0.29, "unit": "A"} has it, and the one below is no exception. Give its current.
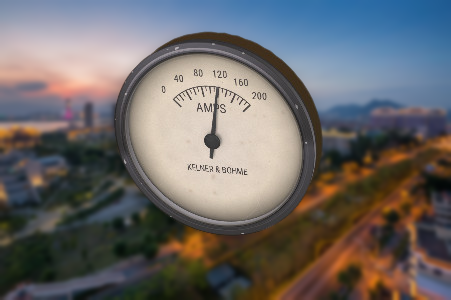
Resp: {"value": 120, "unit": "A"}
